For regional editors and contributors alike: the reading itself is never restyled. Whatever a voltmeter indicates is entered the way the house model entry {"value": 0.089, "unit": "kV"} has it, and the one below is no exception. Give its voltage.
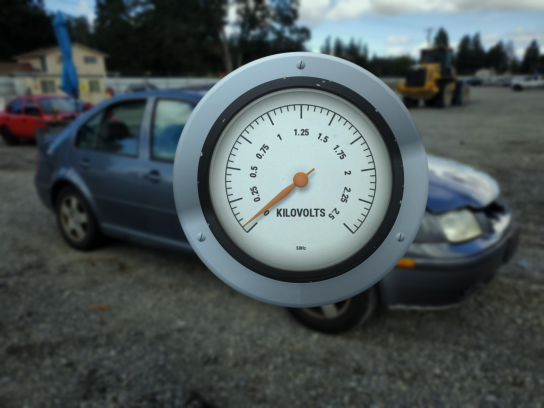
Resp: {"value": 0.05, "unit": "kV"}
